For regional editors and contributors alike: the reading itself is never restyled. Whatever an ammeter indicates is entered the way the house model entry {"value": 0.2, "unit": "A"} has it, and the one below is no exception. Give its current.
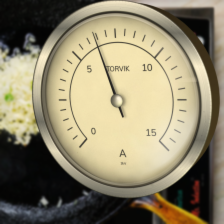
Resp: {"value": 6.5, "unit": "A"}
